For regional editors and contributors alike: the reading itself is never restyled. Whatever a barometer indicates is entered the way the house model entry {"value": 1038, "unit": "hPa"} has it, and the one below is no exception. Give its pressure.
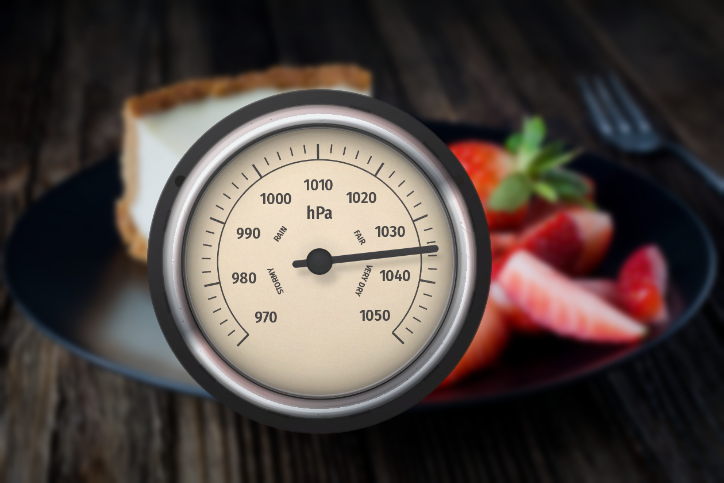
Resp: {"value": 1035, "unit": "hPa"}
